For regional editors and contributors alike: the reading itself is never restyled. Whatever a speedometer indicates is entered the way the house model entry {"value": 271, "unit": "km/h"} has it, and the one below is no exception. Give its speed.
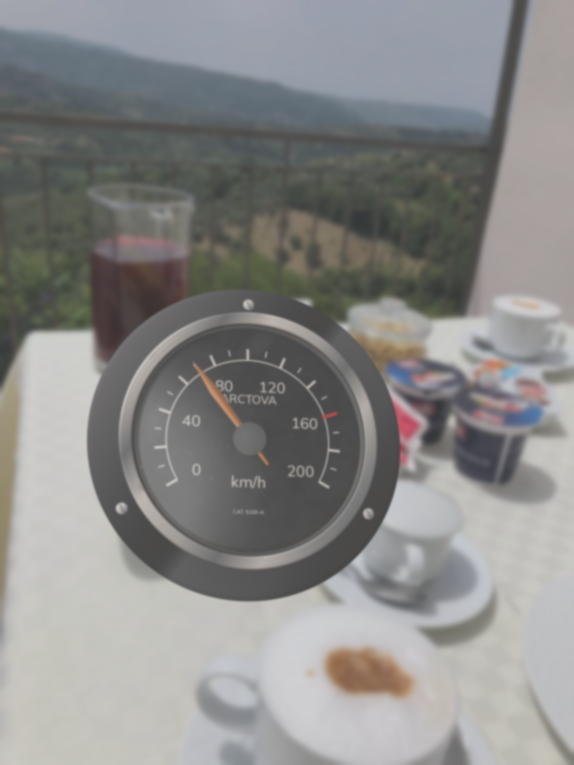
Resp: {"value": 70, "unit": "km/h"}
